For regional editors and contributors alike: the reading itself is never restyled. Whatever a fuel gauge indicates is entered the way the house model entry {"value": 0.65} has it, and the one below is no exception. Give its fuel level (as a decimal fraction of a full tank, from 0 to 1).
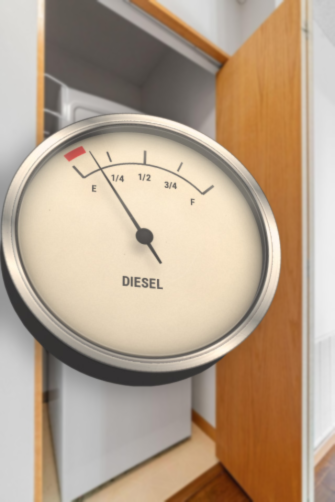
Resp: {"value": 0.125}
